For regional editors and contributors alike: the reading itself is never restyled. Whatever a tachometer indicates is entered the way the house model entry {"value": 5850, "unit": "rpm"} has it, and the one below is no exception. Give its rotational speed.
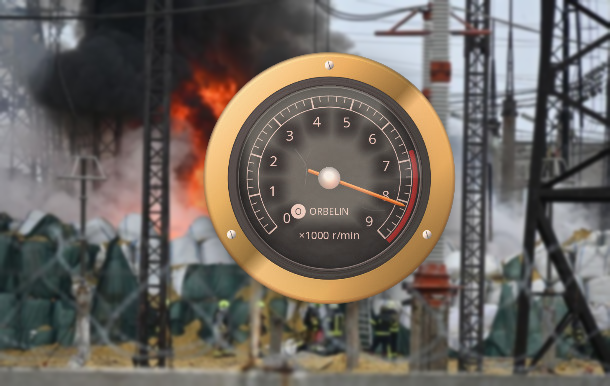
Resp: {"value": 8100, "unit": "rpm"}
